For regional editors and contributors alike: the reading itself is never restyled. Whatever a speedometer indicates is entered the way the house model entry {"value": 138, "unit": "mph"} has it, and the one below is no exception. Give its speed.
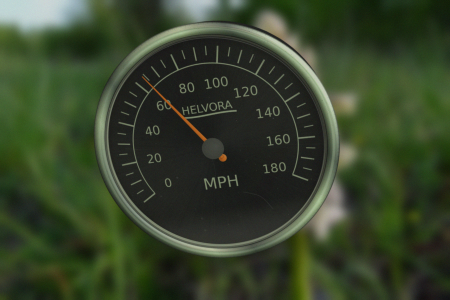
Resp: {"value": 65, "unit": "mph"}
